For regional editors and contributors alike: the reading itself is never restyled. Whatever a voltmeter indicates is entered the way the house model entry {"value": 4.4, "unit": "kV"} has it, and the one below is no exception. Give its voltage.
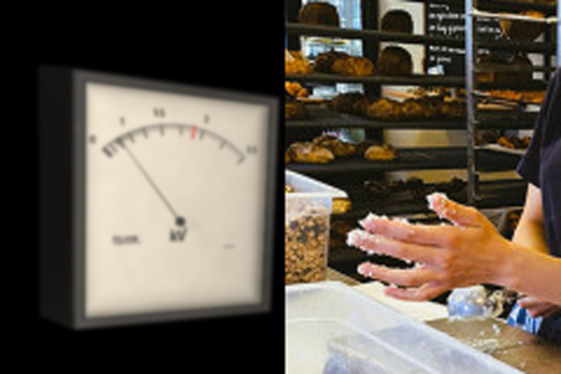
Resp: {"value": 0.75, "unit": "kV"}
